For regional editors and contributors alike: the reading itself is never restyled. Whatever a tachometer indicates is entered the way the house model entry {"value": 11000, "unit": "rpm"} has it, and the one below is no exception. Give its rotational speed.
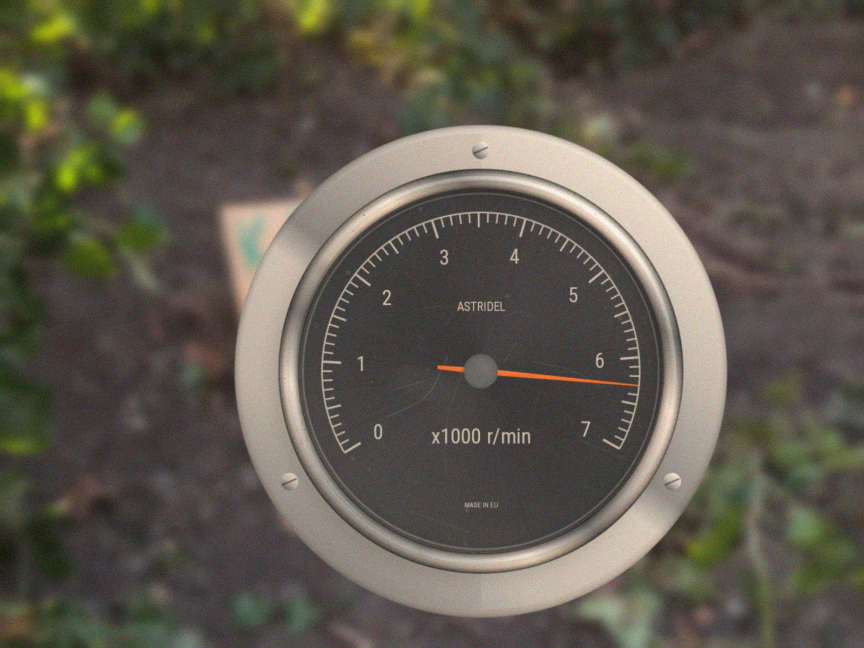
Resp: {"value": 6300, "unit": "rpm"}
